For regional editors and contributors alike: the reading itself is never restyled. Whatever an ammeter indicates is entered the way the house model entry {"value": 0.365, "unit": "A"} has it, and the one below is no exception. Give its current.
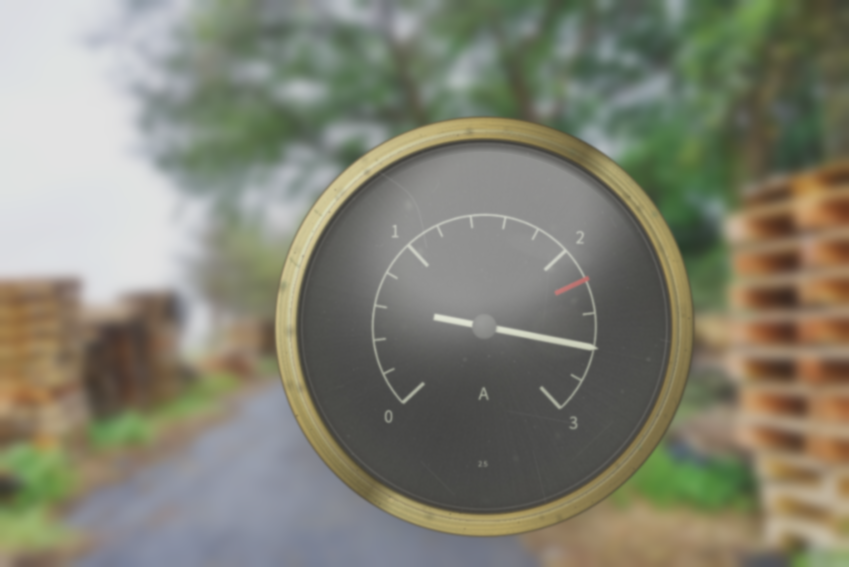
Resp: {"value": 2.6, "unit": "A"}
